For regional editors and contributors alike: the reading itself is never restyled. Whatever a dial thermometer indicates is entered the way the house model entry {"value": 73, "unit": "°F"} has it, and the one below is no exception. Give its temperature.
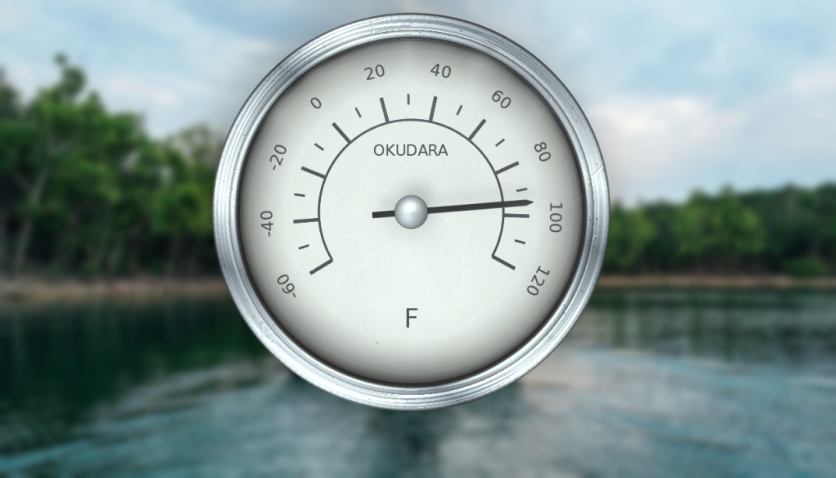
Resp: {"value": 95, "unit": "°F"}
